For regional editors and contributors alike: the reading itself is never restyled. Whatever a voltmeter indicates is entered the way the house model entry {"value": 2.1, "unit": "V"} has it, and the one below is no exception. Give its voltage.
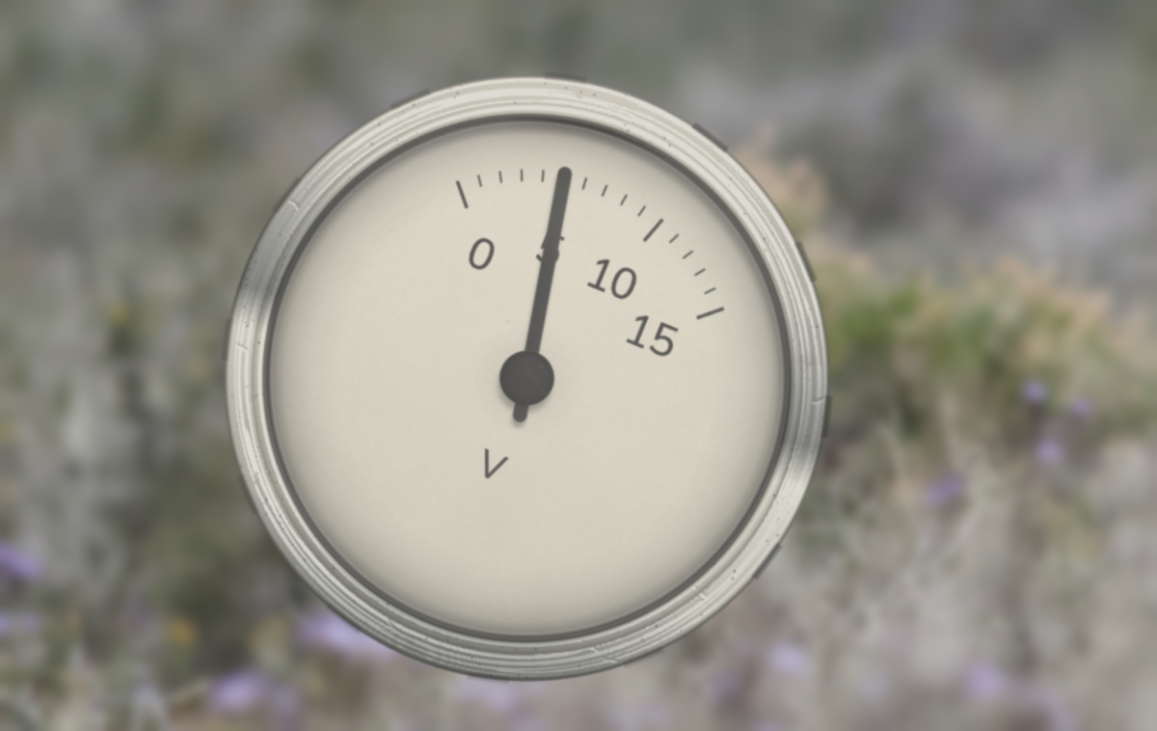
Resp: {"value": 5, "unit": "V"}
